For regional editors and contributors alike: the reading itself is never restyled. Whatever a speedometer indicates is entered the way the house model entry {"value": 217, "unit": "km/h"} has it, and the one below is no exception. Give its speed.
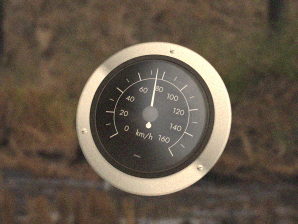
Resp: {"value": 75, "unit": "km/h"}
